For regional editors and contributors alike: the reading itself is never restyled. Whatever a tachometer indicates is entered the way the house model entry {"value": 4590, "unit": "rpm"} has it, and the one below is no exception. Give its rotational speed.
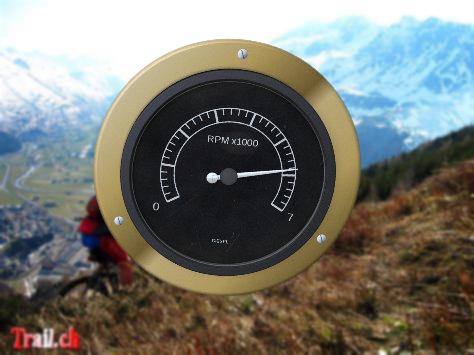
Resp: {"value": 5800, "unit": "rpm"}
